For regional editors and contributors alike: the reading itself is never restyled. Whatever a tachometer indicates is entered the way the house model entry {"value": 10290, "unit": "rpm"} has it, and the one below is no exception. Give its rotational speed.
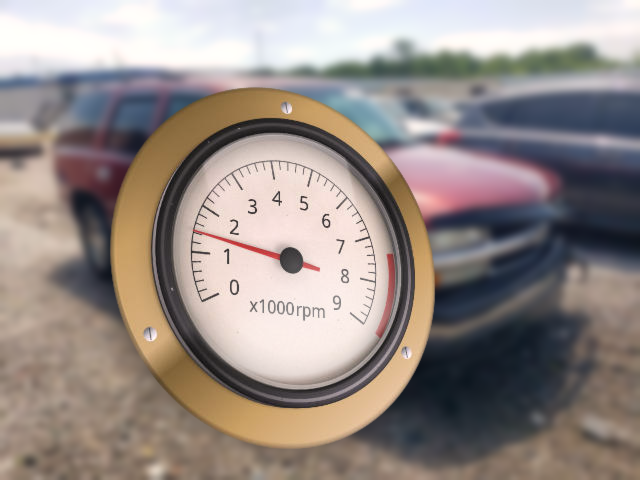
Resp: {"value": 1400, "unit": "rpm"}
